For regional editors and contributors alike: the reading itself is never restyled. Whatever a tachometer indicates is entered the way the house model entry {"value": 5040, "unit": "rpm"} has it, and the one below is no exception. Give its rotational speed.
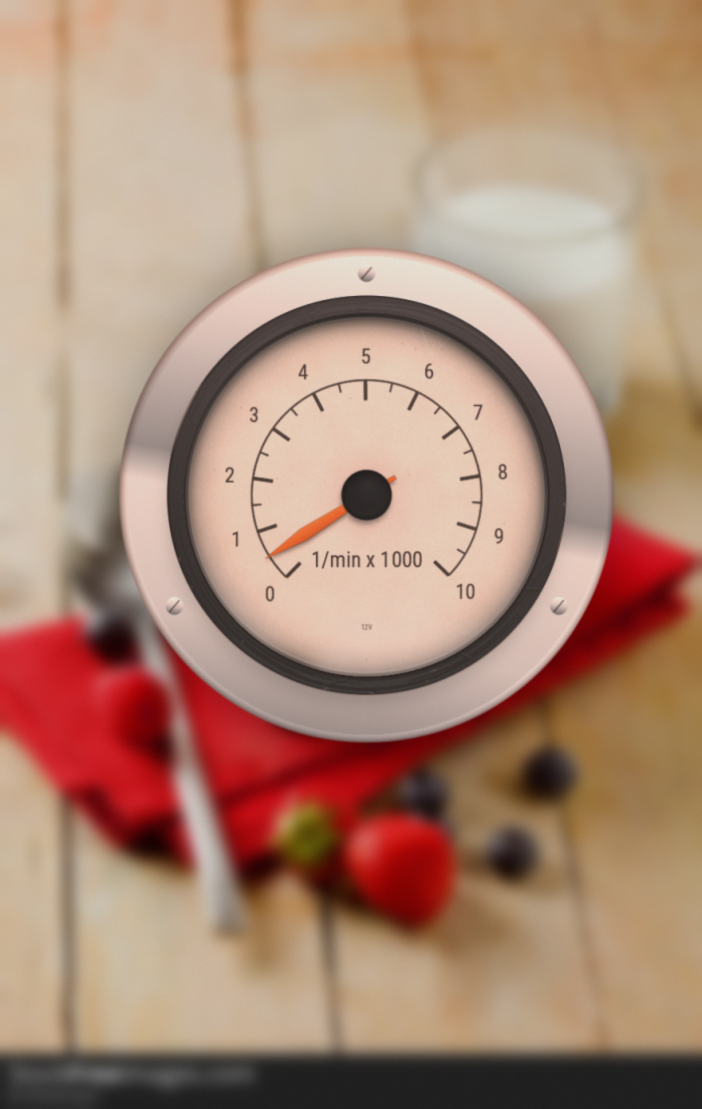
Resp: {"value": 500, "unit": "rpm"}
